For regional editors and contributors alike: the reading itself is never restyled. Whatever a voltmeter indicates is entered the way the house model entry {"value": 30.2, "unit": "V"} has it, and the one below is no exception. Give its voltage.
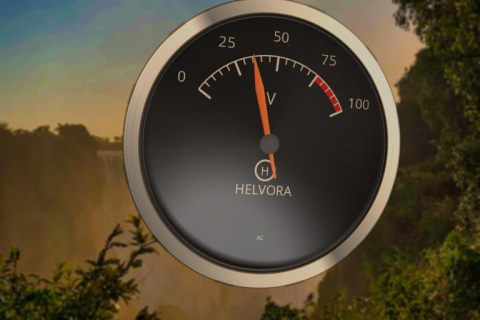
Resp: {"value": 35, "unit": "V"}
